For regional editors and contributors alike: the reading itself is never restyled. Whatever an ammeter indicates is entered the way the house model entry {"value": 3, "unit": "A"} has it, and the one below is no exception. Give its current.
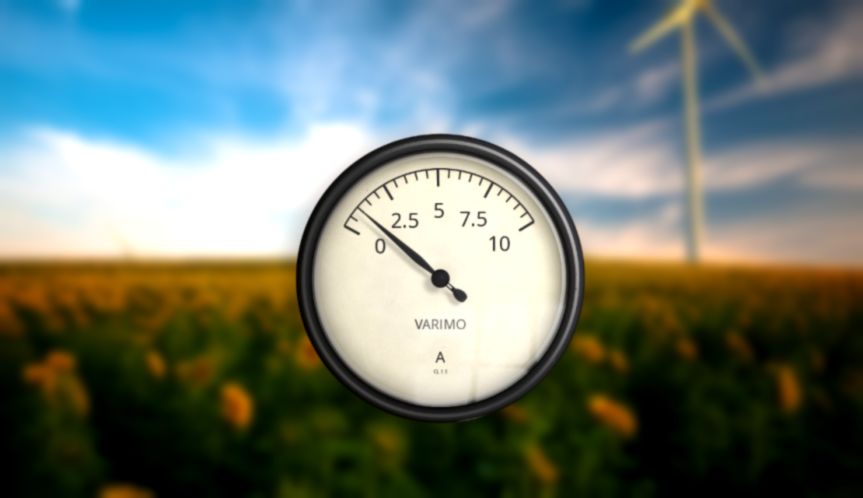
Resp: {"value": 1, "unit": "A"}
